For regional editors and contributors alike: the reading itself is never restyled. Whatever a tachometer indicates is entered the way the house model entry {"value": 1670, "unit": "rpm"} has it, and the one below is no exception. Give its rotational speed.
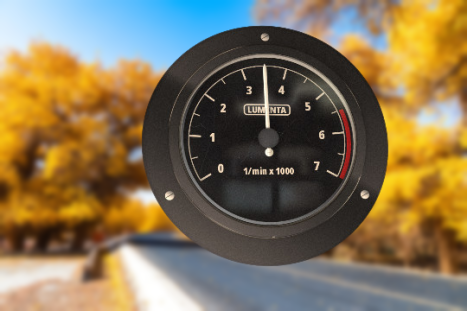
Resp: {"value": 3500, "unit": "rpm"}
